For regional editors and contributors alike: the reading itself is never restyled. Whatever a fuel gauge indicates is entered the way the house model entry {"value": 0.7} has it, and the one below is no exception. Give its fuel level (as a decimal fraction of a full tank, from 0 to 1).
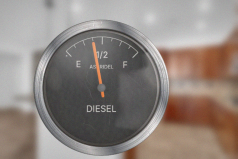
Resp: {"value": 0.375}
